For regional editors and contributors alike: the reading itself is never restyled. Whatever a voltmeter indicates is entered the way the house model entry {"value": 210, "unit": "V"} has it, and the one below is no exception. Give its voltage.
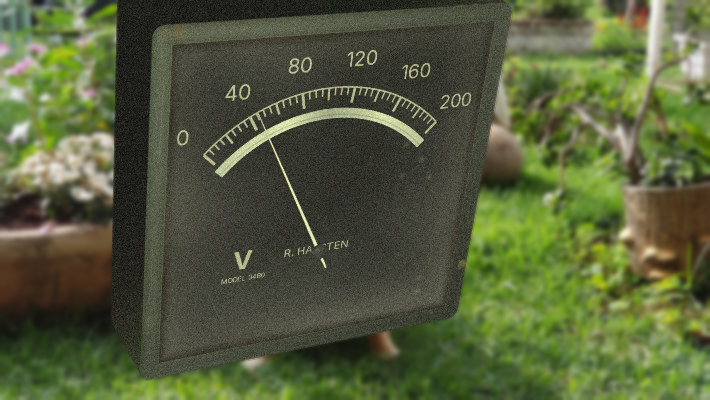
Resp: {"value": 45, "unit": "V"}
